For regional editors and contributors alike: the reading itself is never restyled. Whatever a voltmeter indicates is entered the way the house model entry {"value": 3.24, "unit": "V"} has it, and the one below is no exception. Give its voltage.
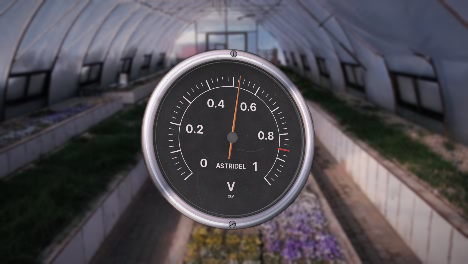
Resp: {"value": 0.52, "unit": "V"}
